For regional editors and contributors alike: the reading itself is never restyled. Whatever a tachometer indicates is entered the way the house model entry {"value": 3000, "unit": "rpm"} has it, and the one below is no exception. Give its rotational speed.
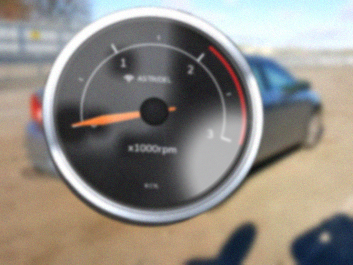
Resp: {"value": 0, "unit": "rpm"}
